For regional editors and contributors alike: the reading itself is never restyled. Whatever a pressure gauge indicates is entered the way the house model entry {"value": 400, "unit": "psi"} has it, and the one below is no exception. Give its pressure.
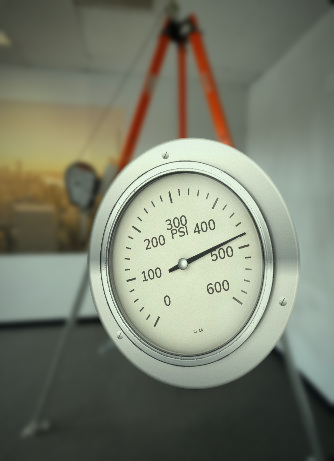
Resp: {"value": 480, "unit": "psi"}
